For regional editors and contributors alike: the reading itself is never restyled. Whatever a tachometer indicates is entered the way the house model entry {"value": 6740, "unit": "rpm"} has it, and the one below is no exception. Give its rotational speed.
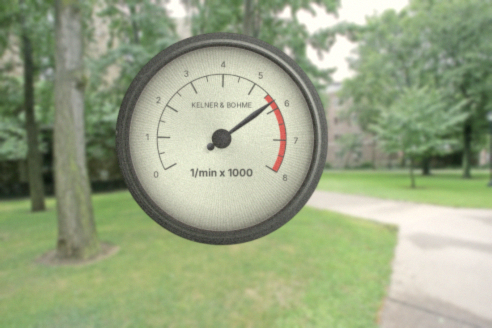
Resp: {"value": 5750, "unit": "rpm"}
